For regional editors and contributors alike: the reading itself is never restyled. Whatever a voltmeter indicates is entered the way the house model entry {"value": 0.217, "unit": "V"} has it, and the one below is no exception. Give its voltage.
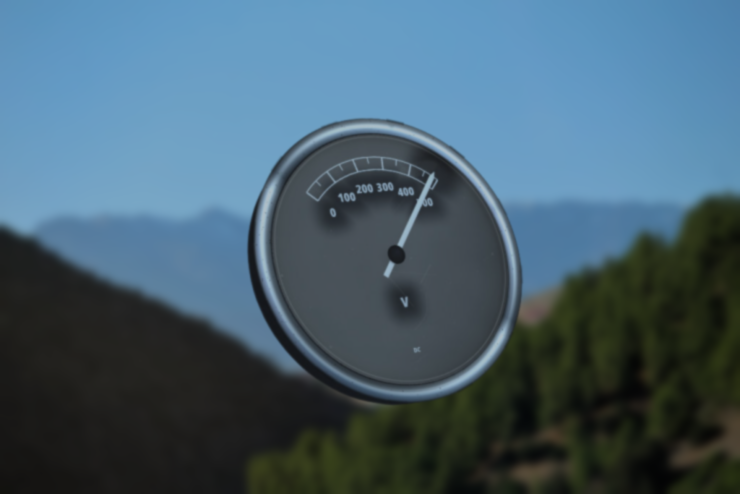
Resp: {"value": 475, "unit": "V"}
